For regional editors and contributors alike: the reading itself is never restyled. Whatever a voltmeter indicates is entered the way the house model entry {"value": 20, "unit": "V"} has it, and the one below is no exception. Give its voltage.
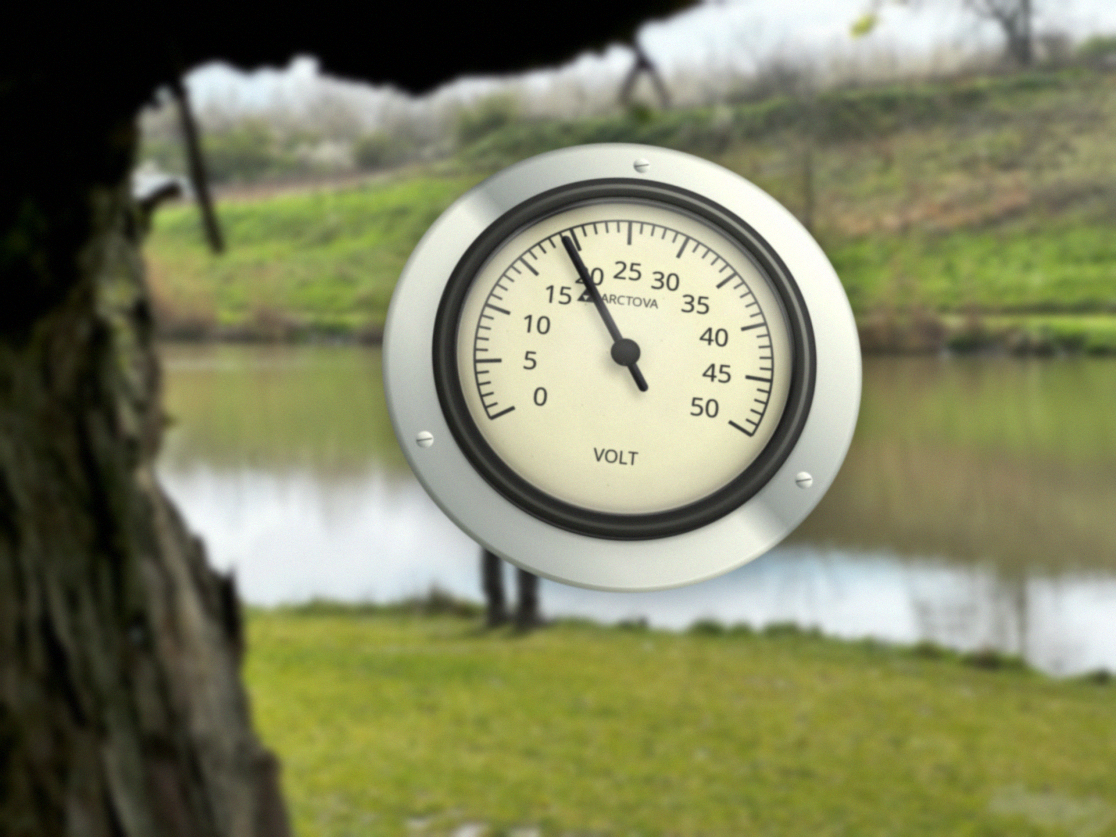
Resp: {"value": 19, "unit": "V"}
